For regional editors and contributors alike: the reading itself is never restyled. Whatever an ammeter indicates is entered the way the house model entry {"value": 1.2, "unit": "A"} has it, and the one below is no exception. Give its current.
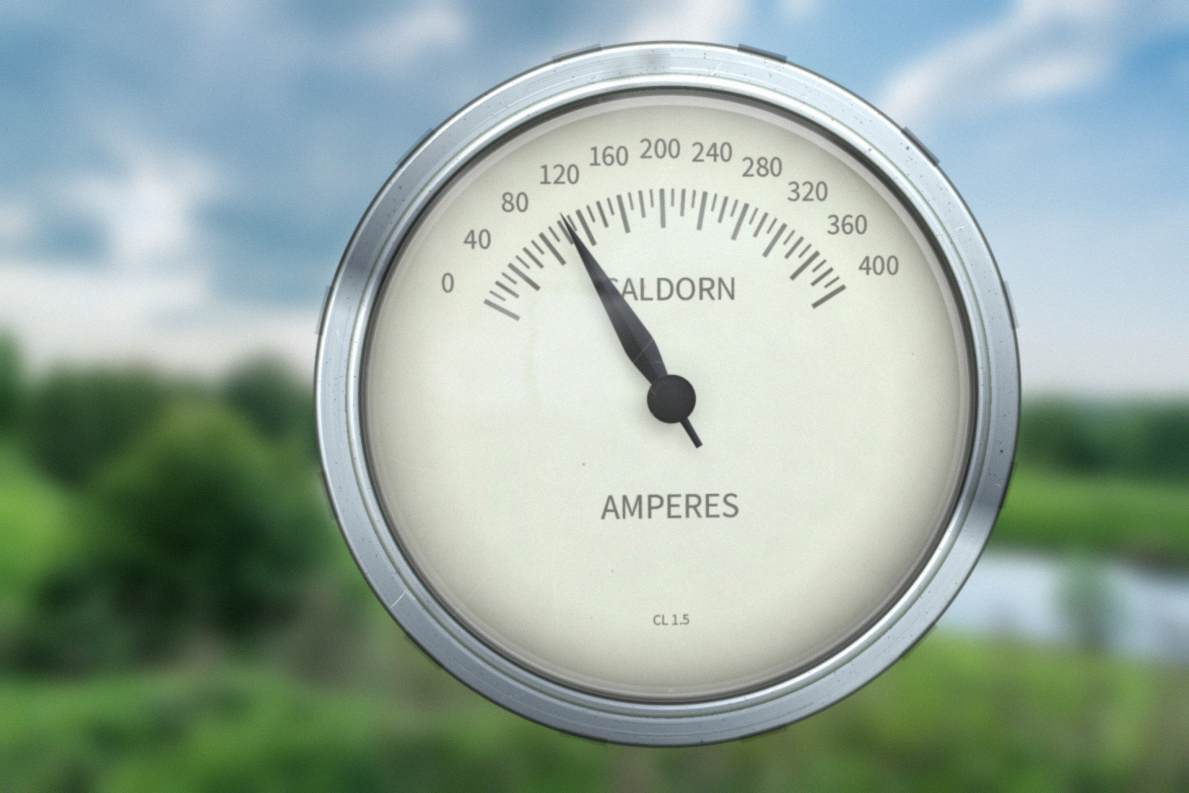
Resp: {"value": 105, "unit": "A"}
